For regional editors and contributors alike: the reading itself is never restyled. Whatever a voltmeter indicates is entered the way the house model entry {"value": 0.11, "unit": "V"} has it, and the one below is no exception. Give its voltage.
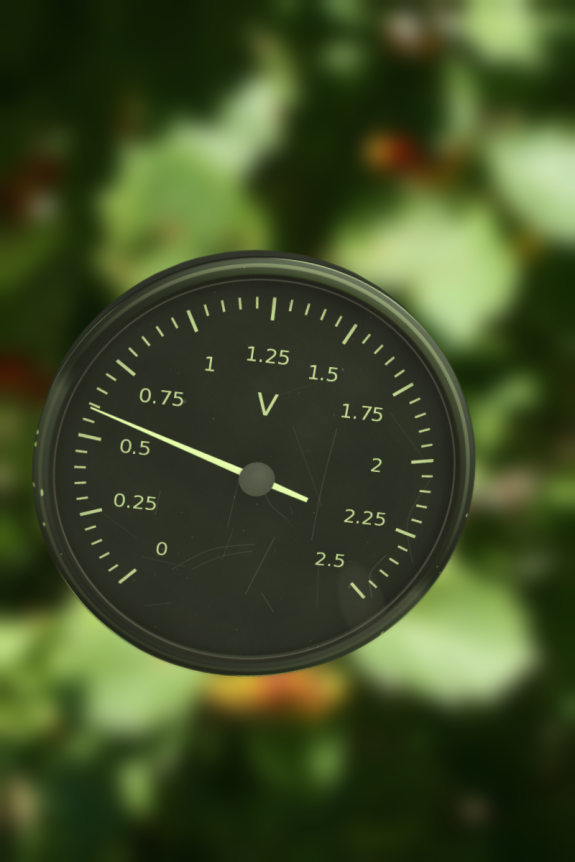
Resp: {"value": 0.6, "unit": "V"}
